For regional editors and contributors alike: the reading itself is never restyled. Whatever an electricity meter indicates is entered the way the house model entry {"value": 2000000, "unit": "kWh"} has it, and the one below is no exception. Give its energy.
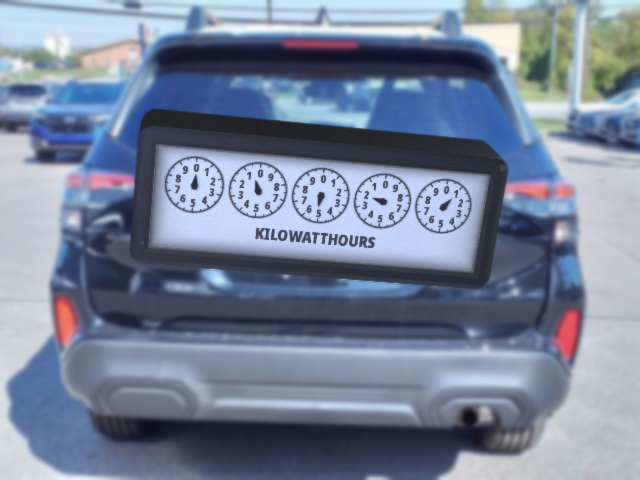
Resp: {"value": 521, "unit": "kWh"}
